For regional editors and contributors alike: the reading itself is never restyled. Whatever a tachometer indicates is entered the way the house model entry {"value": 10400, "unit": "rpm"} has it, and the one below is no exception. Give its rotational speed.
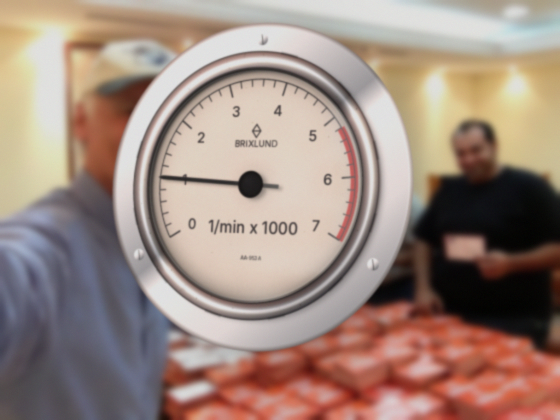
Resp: {"value": 1000, "unit": "rpm"}
